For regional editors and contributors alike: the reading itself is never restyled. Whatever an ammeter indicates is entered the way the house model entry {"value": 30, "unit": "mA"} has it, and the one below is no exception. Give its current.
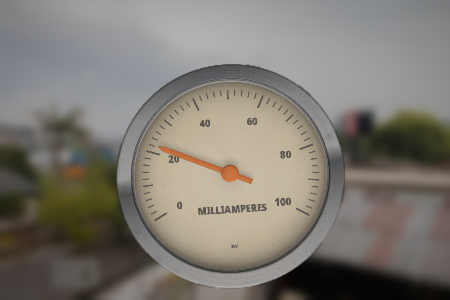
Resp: {"value": 22, "unit": "mA"}
